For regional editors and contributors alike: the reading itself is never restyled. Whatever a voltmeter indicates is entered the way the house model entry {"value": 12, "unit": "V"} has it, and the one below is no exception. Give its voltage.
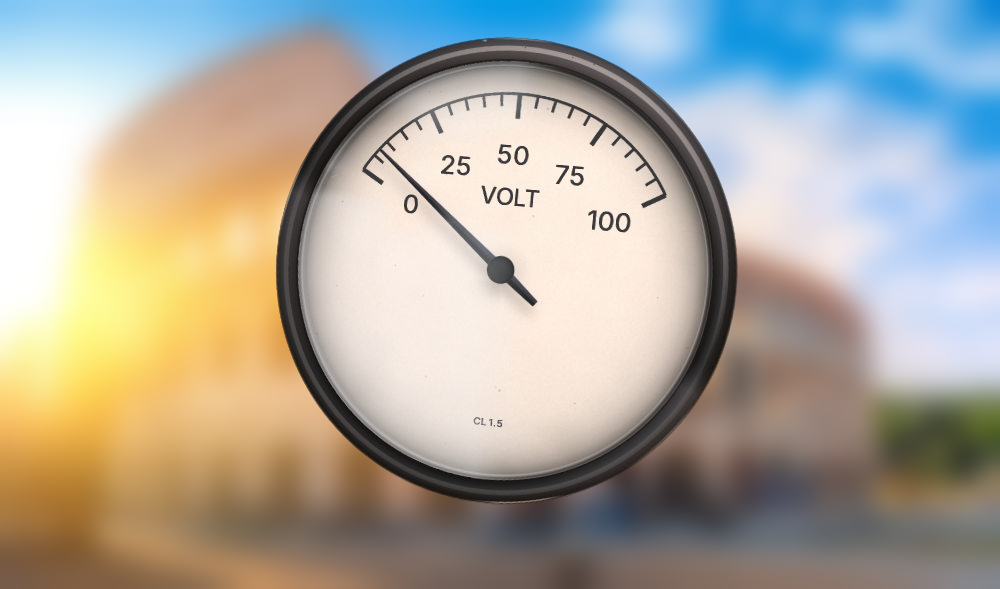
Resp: {"value": 7.5, "unit": "V"}
